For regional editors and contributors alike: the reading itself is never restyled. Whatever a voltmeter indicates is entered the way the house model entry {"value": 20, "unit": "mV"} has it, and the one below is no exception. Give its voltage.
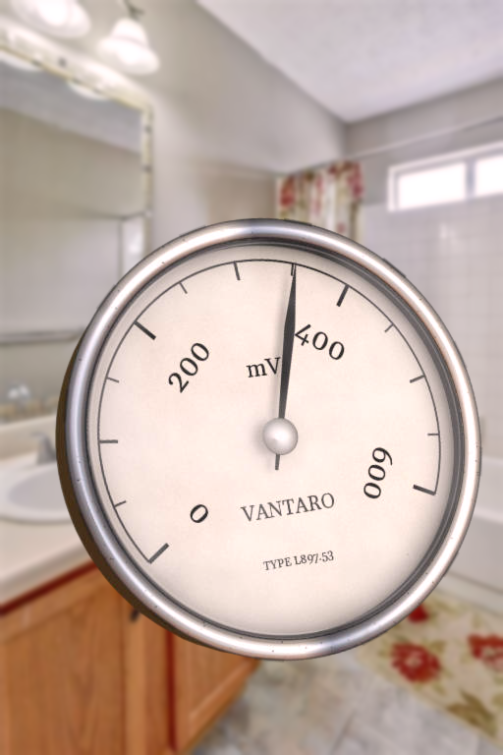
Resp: {"value": 350, "unit": "mV"}
